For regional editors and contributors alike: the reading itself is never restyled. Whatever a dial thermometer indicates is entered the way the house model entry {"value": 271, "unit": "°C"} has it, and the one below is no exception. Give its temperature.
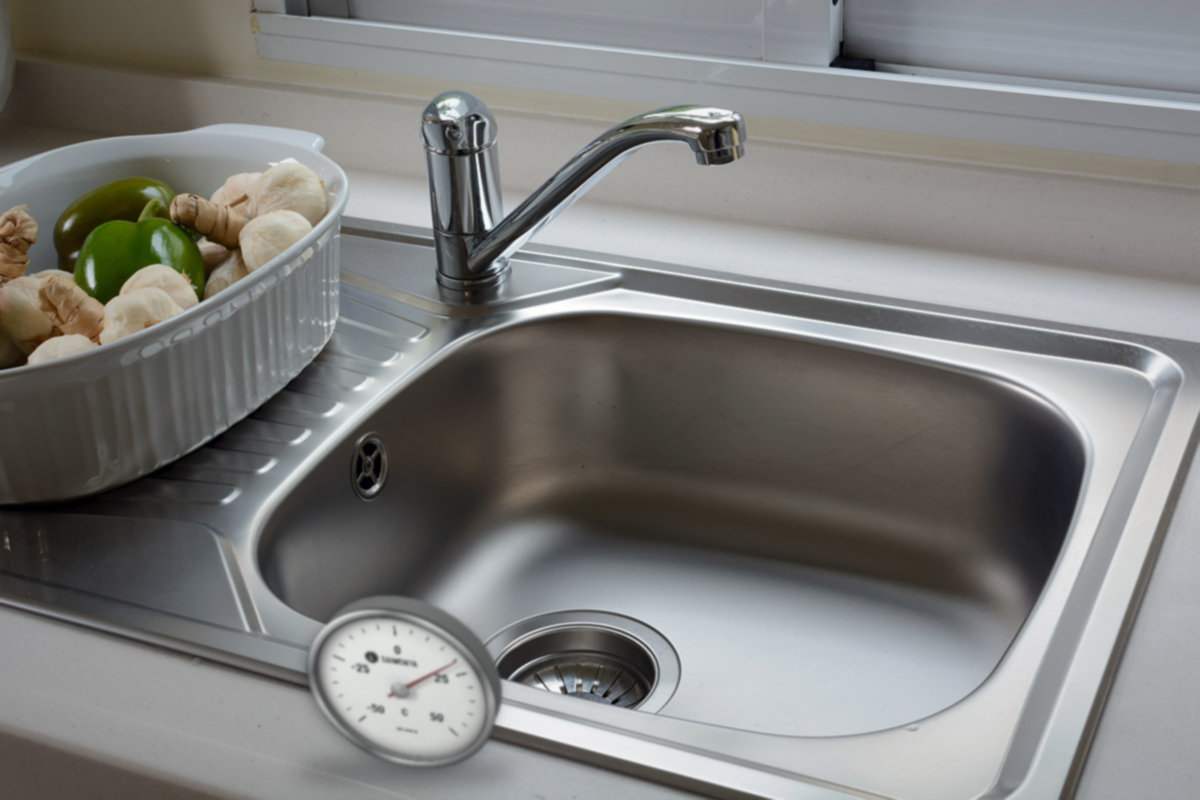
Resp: {"value": 20, "unit": "°C"}
